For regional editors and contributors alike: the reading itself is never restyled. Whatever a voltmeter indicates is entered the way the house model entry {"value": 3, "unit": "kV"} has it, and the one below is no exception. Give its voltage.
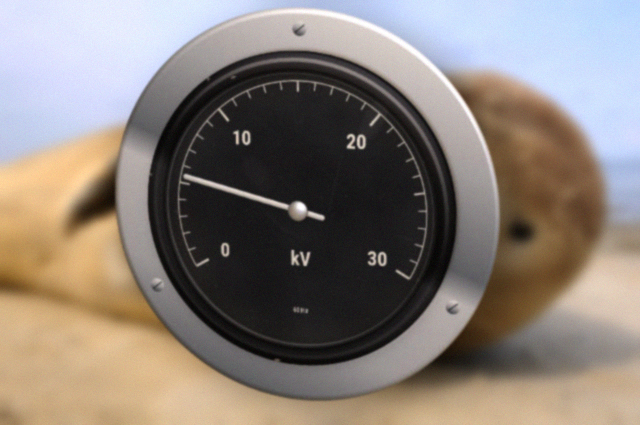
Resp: {"value": 5.5, "unit": "kV"}
